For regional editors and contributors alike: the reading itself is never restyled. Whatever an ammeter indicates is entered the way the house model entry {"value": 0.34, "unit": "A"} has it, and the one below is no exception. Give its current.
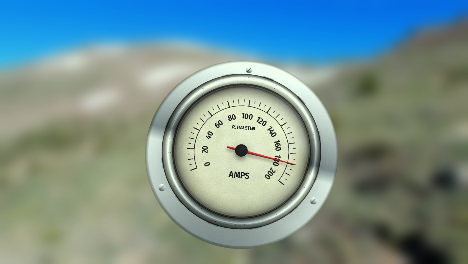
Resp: {"value": 180, "unit": "A"}
